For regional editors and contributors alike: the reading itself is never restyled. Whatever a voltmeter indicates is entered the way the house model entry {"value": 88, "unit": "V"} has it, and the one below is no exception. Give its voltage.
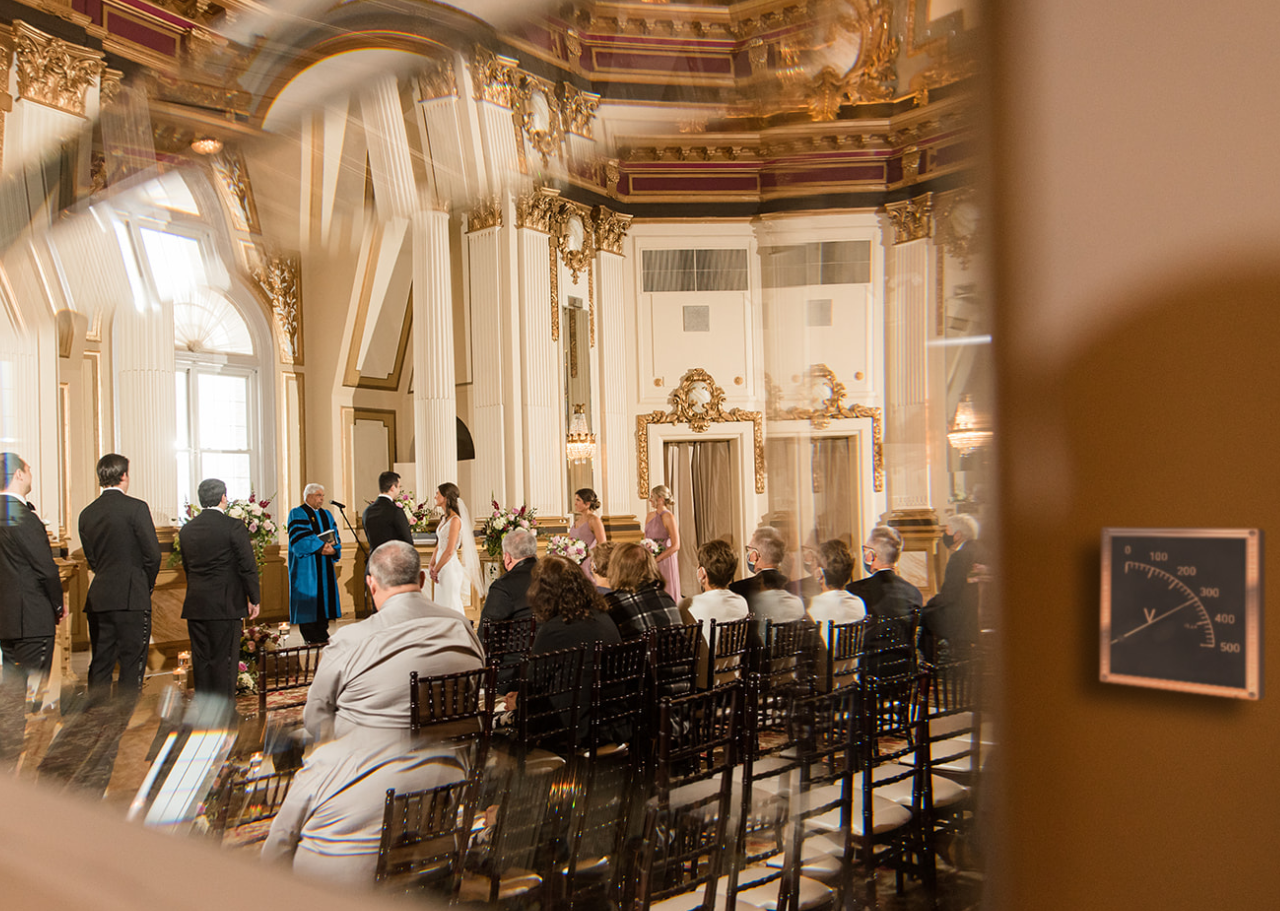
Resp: {"value": 300, "unit": "V"}
